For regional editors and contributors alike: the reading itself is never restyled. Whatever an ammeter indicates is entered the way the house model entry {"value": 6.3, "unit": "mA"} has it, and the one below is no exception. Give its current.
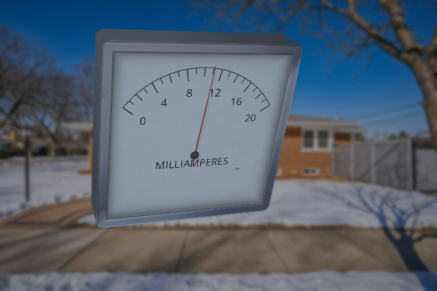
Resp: {"value": 11, "unit": "mA"}
